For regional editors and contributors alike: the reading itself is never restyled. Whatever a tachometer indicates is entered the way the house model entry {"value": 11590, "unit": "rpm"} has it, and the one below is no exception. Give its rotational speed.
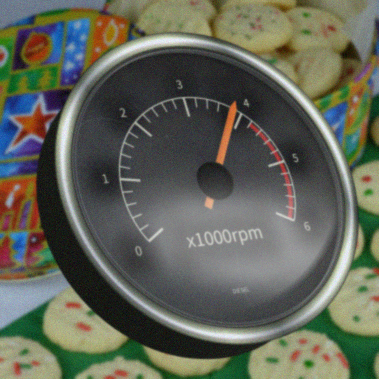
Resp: {"value": 3800, "unit": "rpm"}
